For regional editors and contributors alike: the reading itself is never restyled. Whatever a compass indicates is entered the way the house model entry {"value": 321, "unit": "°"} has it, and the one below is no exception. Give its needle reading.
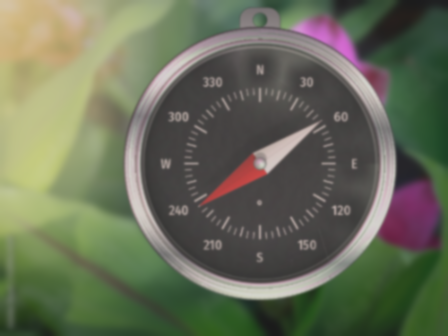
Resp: {"value": 235, "unit": "°"}
